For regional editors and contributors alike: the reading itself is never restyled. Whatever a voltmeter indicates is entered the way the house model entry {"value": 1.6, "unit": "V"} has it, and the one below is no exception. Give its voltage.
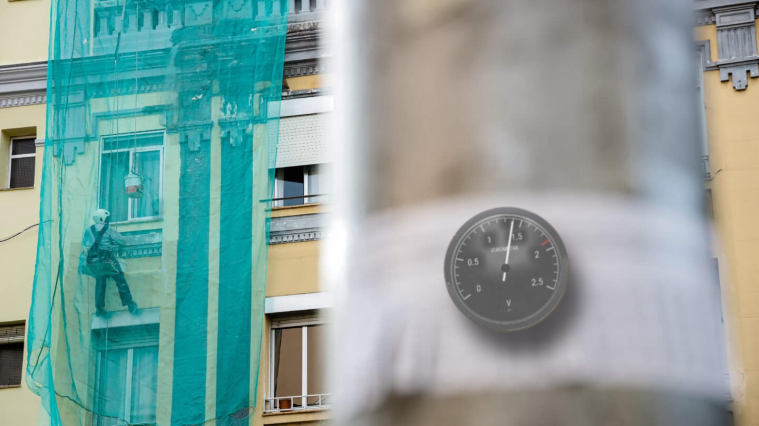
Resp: {"value": 1.4, "unit": "V"}
